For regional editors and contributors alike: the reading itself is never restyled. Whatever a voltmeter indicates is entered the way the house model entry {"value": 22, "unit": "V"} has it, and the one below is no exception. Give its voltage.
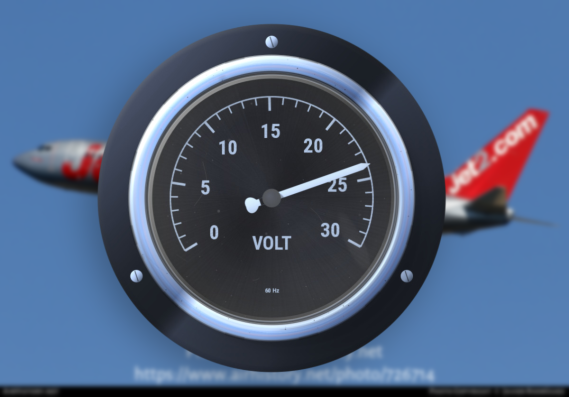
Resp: {"value": 24, "unit": "V"}
